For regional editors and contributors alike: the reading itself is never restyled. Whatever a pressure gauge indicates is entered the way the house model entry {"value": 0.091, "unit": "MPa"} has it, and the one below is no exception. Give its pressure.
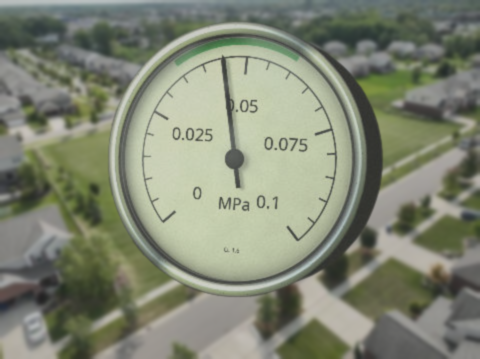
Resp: {"value": 0.045, "unit": "MPa"}
